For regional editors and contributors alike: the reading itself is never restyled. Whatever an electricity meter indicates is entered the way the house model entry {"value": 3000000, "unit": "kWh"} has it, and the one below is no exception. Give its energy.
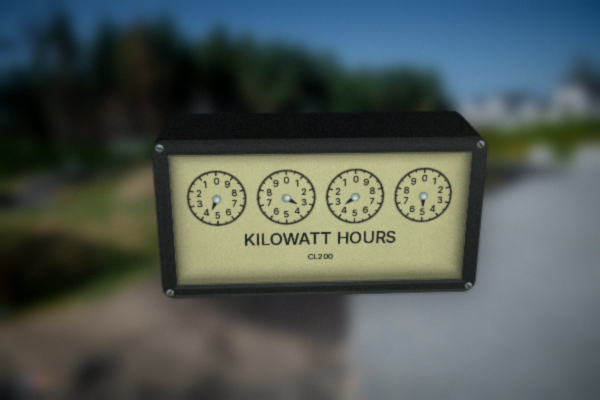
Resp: {"value": 4335, "unit": "kWh"}
